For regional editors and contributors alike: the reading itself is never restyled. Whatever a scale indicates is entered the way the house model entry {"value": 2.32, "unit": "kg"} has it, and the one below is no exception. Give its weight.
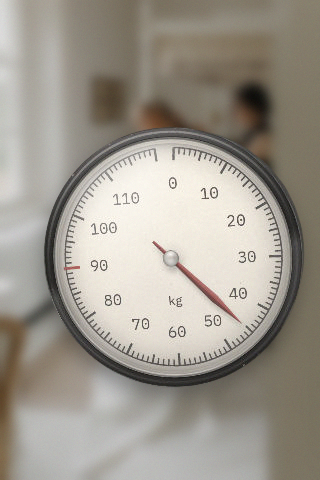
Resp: {"value": 45, "unit": "kg"}
